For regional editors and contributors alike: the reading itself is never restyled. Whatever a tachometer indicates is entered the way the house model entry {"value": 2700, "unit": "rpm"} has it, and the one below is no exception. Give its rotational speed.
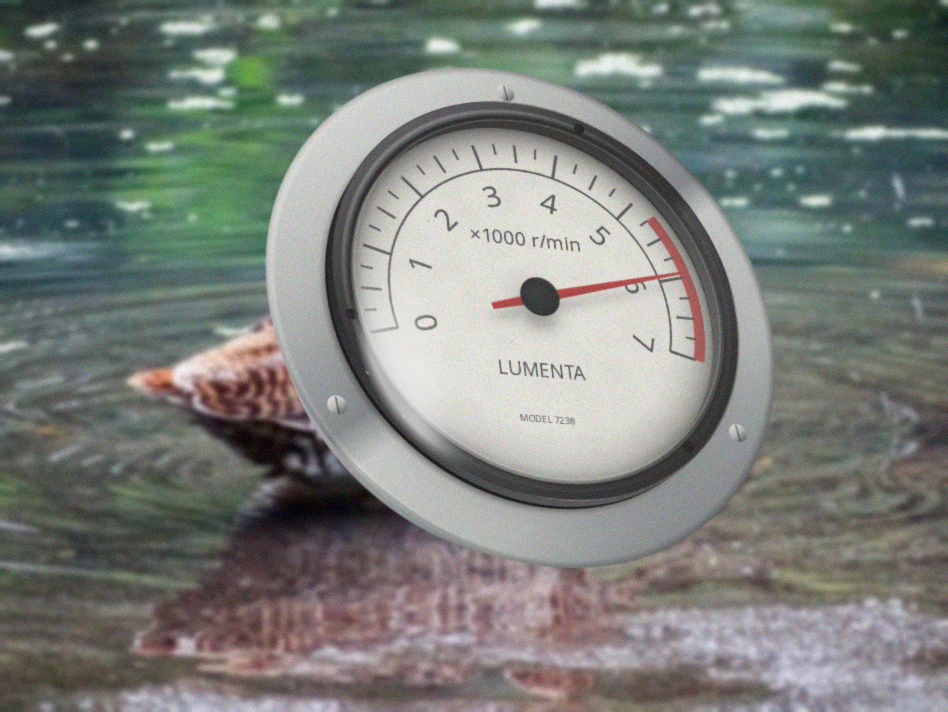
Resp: {"value": 6000, "unit": "rpm"}
